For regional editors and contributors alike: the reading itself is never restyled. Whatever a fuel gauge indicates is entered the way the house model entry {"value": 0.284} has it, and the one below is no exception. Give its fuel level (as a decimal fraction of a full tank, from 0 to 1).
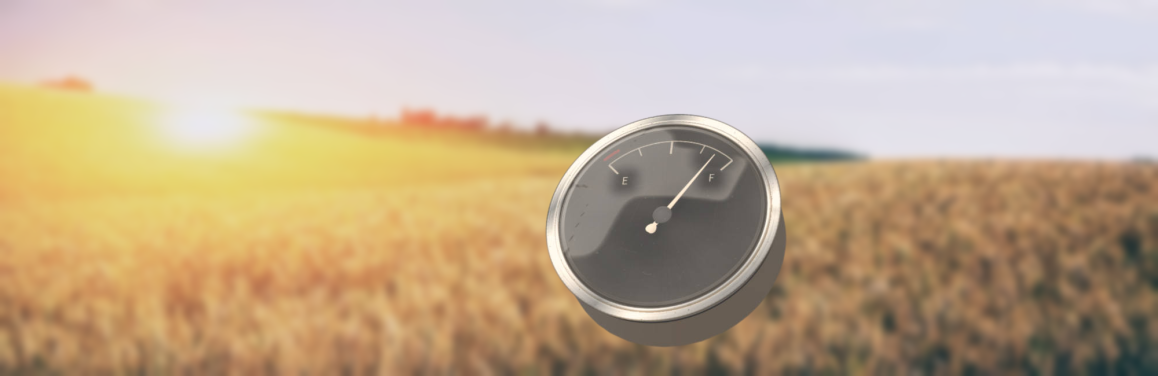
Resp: {"value": 0.875}
